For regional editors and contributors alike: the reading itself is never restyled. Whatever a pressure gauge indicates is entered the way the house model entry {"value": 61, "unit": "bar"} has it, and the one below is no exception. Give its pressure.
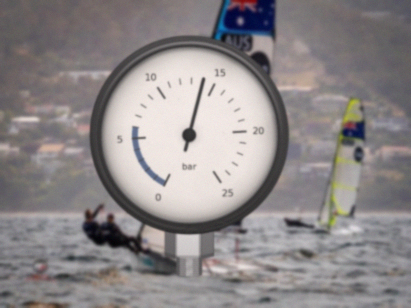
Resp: {"value": 14, "unit": "bar"}
